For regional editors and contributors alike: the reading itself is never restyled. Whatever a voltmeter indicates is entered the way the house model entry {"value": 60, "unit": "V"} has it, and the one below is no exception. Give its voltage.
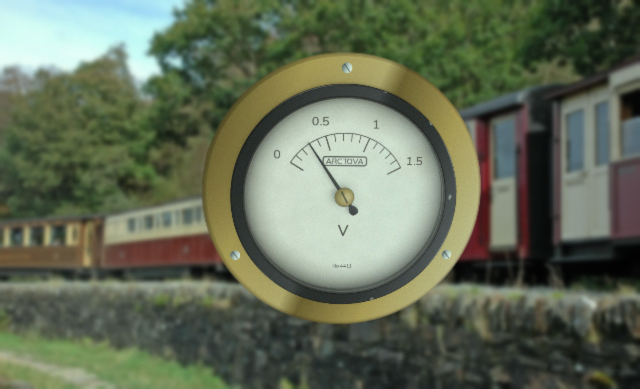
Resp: {"value": 0.3, "unit": "V"}
